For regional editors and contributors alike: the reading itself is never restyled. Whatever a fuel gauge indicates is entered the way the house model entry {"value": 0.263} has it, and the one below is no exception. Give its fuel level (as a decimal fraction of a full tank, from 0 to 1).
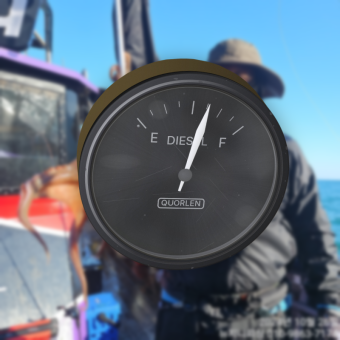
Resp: {"value": 0.625}
